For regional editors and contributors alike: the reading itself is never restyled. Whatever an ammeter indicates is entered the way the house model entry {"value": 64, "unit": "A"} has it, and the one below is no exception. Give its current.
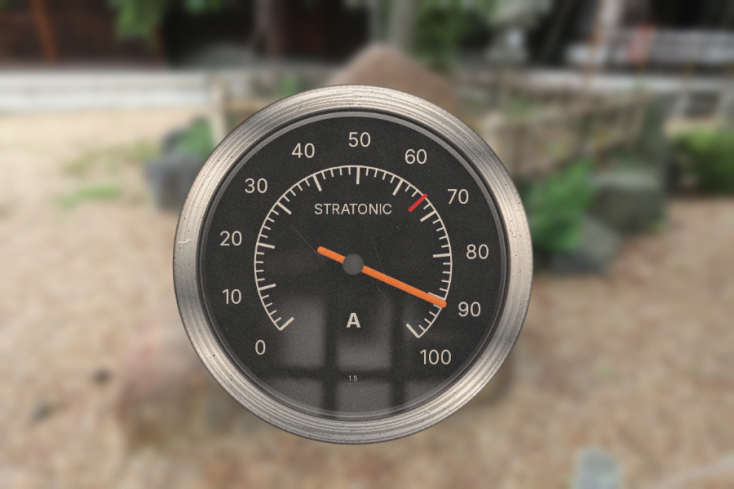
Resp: {"value": 91, "unit": "A"}
